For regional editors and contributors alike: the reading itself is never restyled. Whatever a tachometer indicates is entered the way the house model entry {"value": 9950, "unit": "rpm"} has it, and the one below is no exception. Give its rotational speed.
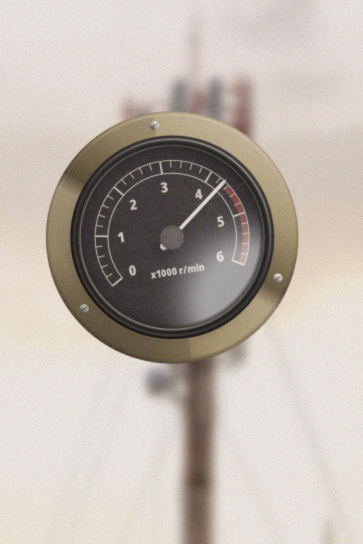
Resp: {"value": 4300, "unit": "rpm"}
